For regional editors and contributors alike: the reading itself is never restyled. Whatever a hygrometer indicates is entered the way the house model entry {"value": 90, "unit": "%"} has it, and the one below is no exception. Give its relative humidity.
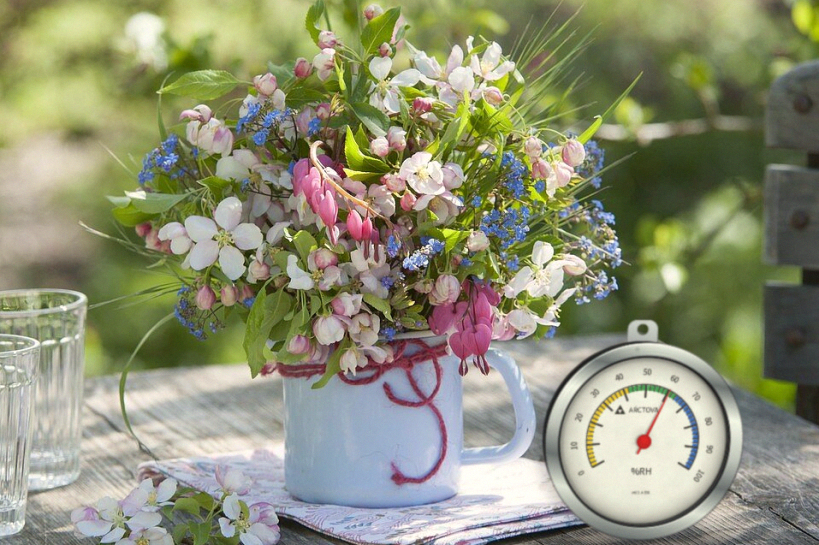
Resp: {"value": 60, "unit": "%"}
